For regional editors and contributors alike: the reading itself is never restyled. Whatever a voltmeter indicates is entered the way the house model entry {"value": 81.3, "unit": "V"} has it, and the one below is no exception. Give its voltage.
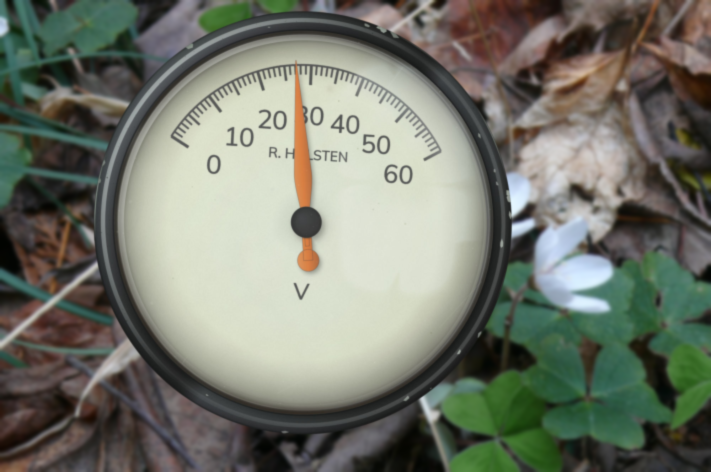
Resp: {"value": 27, "unit": "V"}
